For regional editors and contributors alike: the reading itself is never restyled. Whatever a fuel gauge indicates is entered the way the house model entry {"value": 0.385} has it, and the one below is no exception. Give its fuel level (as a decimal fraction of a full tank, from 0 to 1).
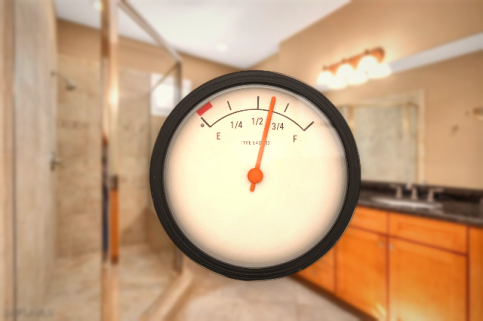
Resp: {"value": 0.625}
